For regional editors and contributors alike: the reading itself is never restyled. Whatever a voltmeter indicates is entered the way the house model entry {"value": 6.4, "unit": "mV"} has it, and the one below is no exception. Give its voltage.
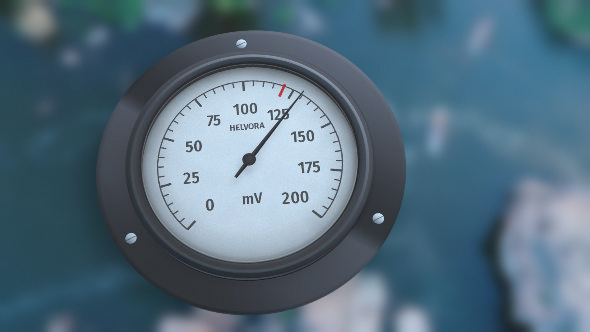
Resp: {"value": 130, "unit": "mV"}
